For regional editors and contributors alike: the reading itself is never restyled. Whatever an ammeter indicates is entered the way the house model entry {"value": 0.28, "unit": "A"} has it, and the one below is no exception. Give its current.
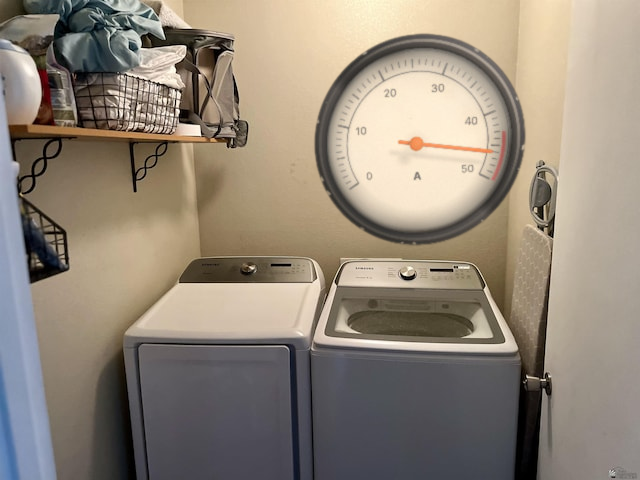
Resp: {"value": 46, "unit": "A"}
